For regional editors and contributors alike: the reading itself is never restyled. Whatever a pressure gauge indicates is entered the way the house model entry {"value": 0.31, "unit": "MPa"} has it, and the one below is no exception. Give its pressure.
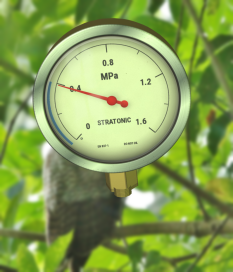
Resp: {"value": 0.4, "unit": "MPa"}
